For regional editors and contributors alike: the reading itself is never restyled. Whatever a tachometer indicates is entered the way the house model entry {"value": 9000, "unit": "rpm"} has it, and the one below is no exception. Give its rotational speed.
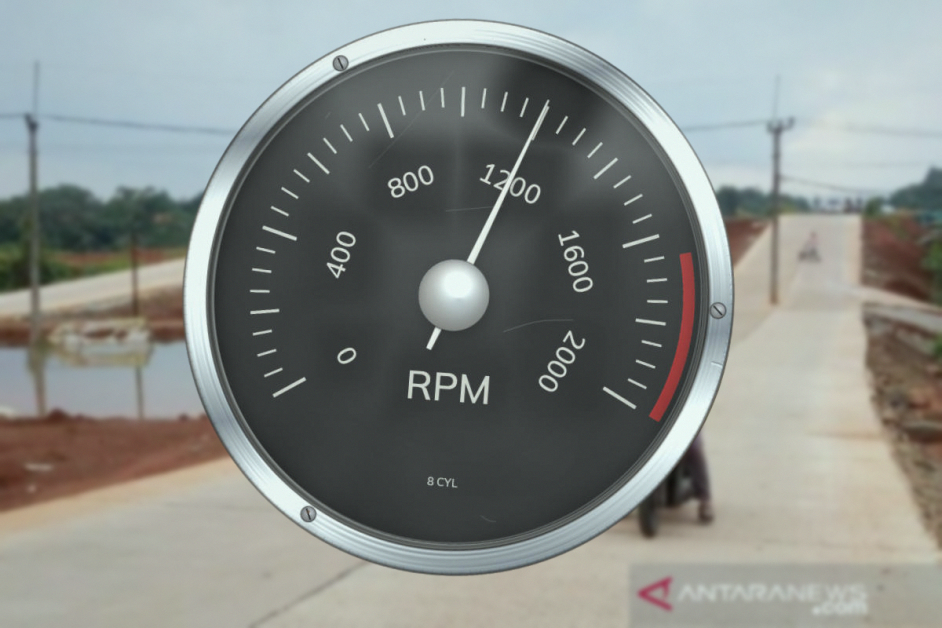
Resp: {"value": 1200, "unit": "rpm"}
